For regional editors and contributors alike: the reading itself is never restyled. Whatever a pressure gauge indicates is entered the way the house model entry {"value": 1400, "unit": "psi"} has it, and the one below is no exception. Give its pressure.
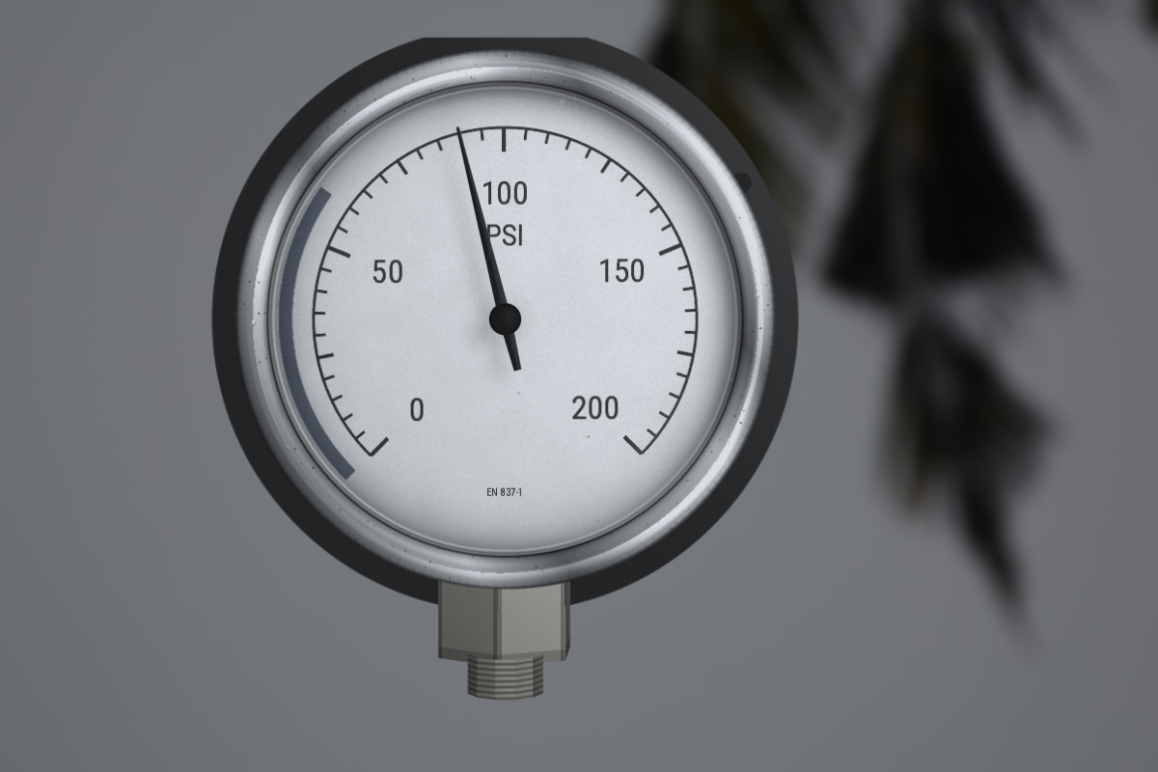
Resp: {"value": 90, "unit": "psi"}
